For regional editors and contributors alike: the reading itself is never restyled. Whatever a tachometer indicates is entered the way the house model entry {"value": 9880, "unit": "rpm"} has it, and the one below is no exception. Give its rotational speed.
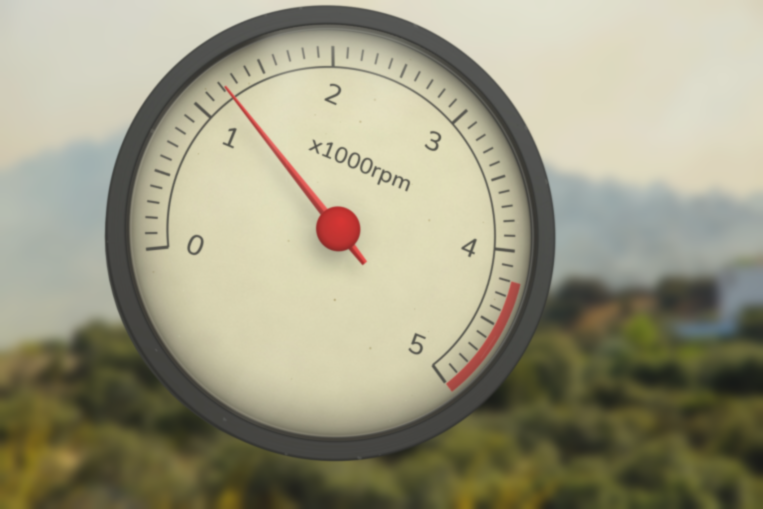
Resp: {"value": 1200, "unit": "rpm"}
